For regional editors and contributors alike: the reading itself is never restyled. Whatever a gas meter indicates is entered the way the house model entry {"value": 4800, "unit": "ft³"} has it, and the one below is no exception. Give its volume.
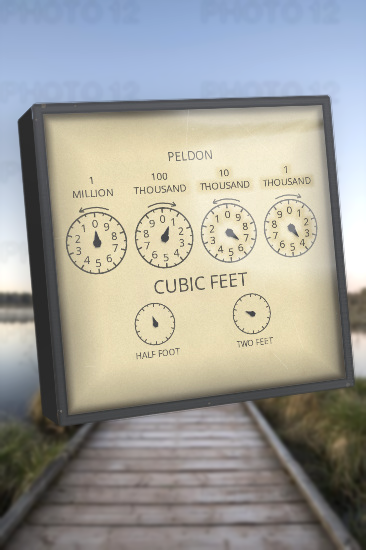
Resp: {"value": 6400, "unit": "ft³"}
